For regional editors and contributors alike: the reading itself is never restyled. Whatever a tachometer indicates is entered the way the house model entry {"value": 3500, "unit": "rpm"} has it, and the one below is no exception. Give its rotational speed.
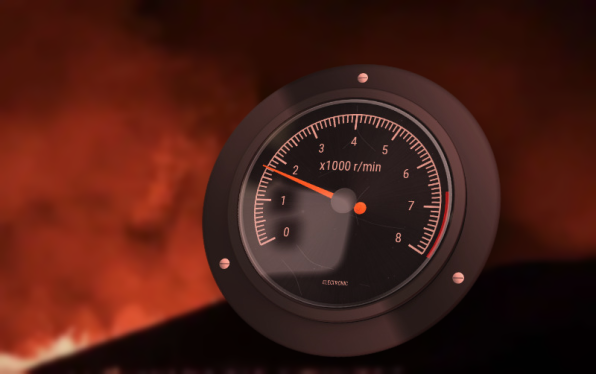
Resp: {"value": 1700, "unit": "rpm"}
